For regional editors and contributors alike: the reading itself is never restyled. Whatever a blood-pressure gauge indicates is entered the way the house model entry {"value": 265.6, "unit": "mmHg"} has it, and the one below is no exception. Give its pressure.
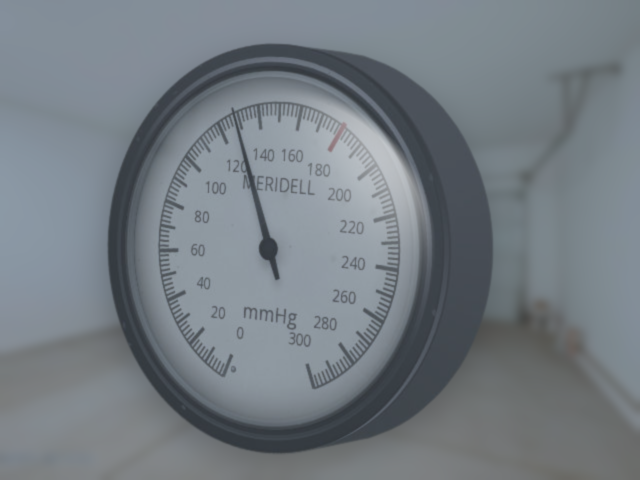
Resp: {"value": 130, "unit": "mmHg"}
